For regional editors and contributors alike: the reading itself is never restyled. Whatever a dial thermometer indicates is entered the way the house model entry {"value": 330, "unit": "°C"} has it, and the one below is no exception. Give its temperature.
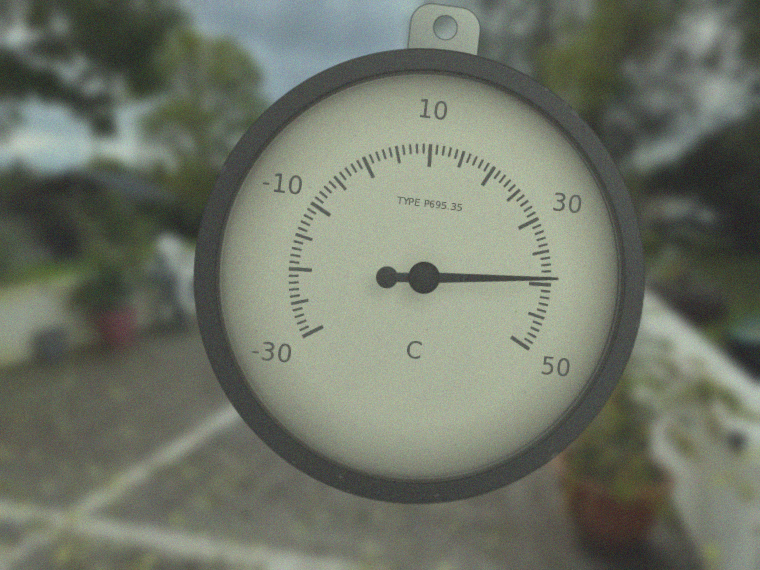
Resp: {"value": 39, "unit": "°C"}
